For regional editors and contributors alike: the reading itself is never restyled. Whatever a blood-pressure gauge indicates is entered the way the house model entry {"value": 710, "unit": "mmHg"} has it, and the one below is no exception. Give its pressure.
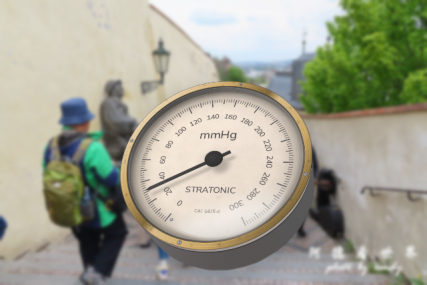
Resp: {"value": 30, "unit": "mmHg"}
